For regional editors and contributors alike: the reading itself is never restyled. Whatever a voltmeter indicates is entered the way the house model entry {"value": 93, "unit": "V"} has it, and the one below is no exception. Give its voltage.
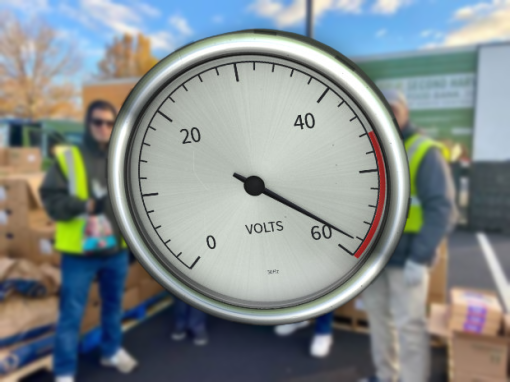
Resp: {"value": 58, "unit": "V"}
